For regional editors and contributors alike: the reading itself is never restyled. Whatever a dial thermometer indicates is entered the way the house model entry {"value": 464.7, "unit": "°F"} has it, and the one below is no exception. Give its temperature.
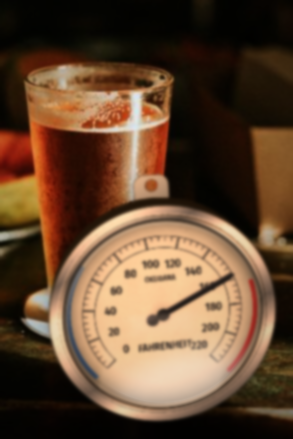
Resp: {"value": 160, "unit": "°F"}
